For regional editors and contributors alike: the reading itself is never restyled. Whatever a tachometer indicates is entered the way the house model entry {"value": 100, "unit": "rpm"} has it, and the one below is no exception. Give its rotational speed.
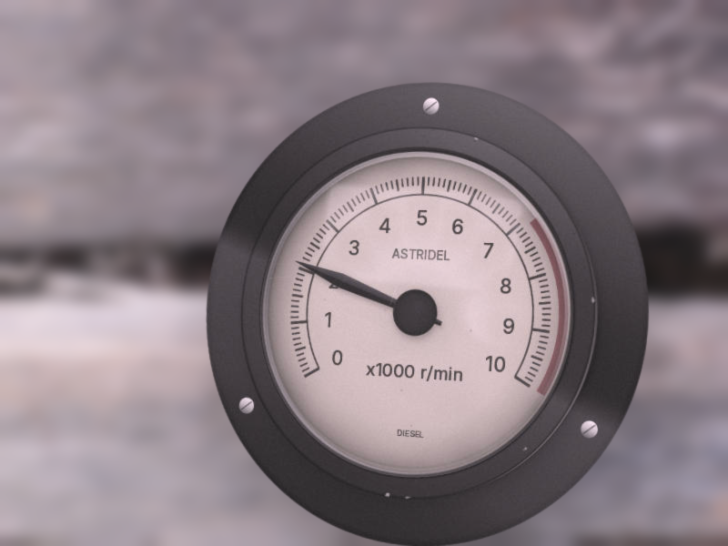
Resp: {"value": 2100, "unit": "rpm"}
